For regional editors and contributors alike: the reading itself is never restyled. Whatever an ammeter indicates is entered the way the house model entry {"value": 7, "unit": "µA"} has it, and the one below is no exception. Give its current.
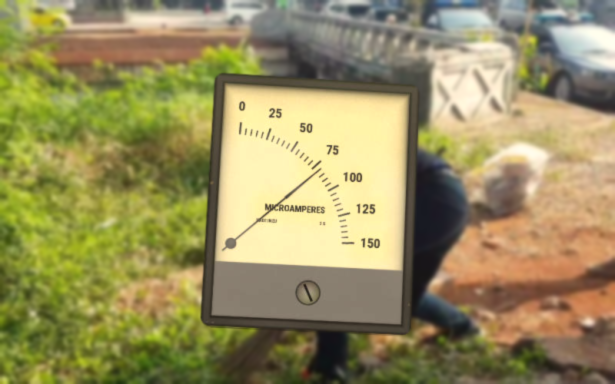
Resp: {"value": 80, "unit": "µA"}
